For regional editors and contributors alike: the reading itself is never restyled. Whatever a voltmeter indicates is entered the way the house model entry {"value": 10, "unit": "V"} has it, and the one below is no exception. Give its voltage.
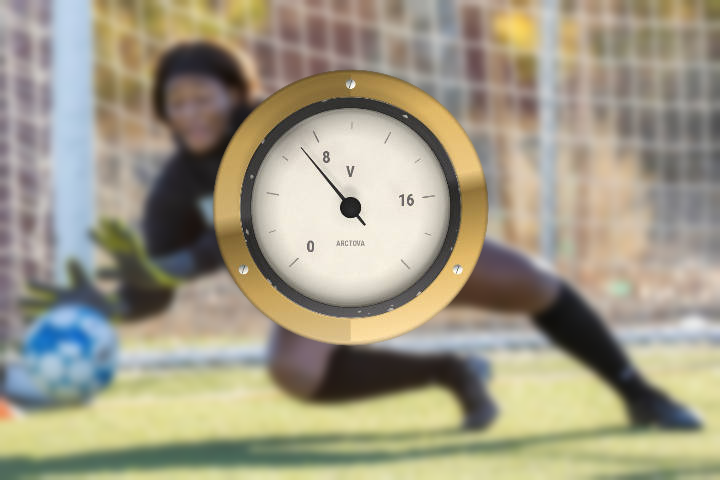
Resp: {"value": 7, "unit": "V"}
